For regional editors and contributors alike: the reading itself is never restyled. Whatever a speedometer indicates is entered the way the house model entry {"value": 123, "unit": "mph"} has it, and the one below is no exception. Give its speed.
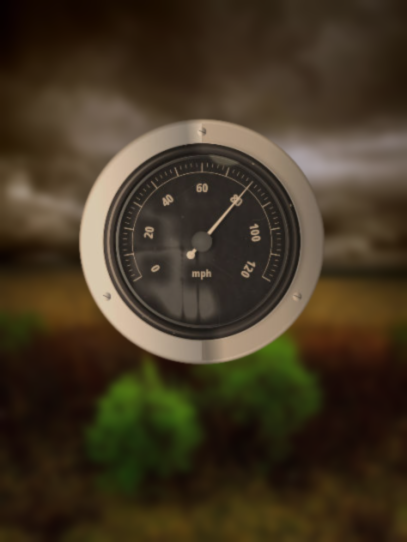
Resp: {"value": 80, "unit": "mph"}
